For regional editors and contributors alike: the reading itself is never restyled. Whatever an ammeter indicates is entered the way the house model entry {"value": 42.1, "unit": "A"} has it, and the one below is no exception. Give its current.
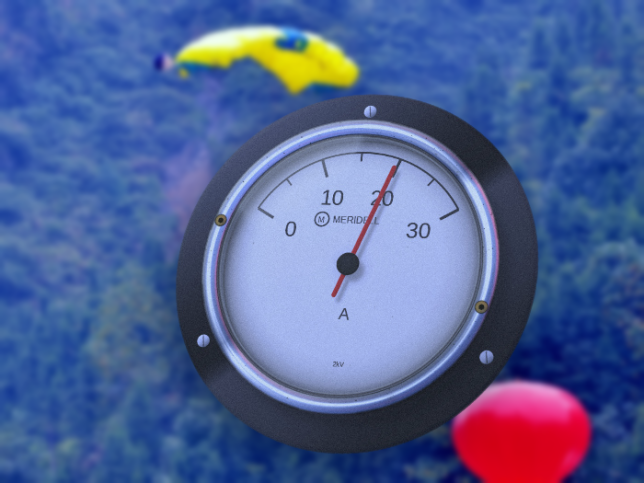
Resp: {"value": 20, "unit": "A"}
